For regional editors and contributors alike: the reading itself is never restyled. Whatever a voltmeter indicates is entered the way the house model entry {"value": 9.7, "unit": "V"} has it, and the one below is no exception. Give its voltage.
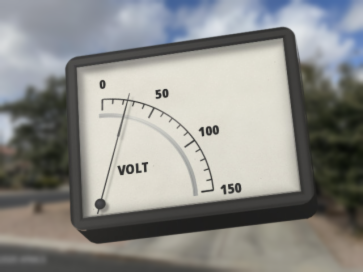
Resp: {"value": 25, "unit": "V"}
